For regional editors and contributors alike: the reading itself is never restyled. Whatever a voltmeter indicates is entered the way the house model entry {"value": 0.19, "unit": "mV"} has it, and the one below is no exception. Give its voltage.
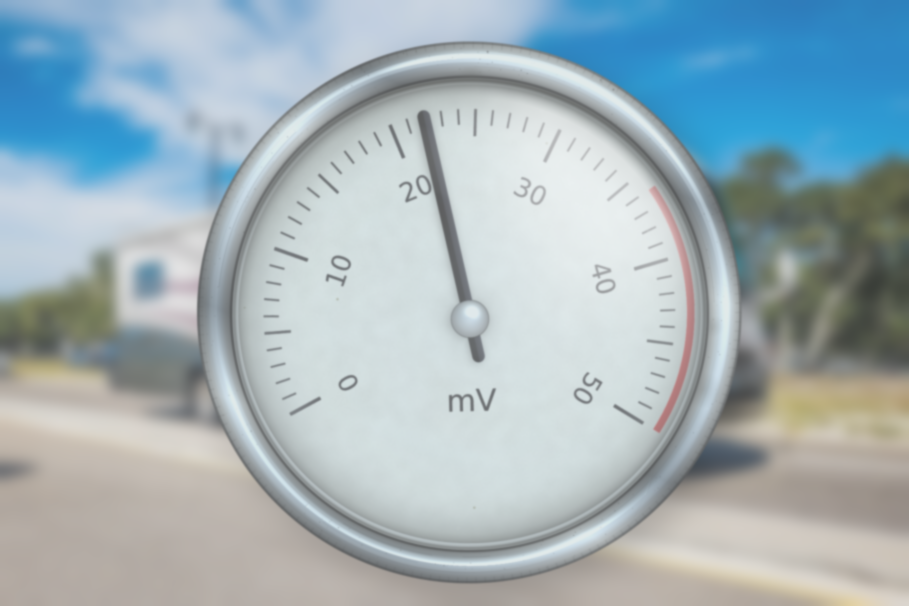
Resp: {"value": 22, "unit": "mV"}
